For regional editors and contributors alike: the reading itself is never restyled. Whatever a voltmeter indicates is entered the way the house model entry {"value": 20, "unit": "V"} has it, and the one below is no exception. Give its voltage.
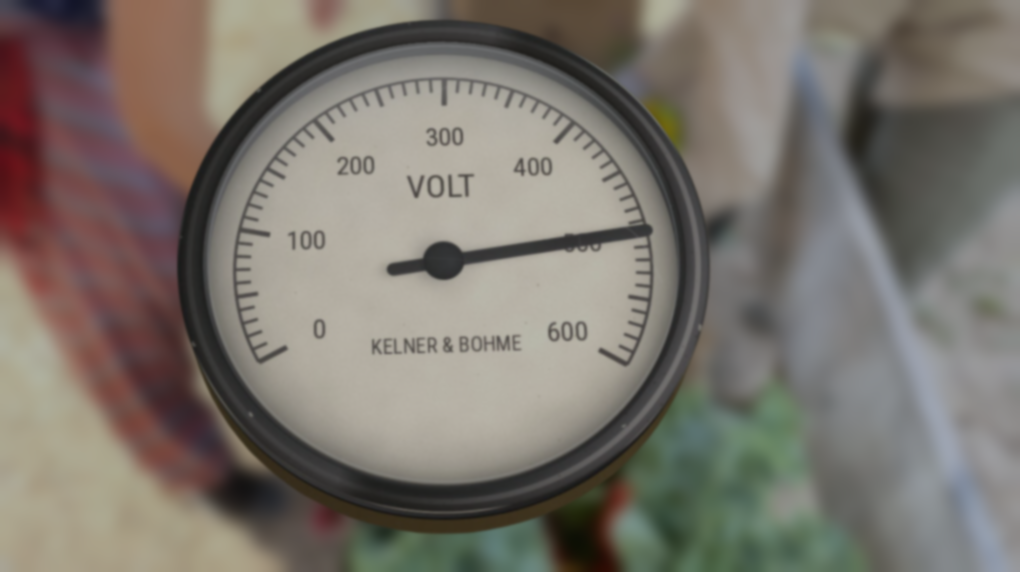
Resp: {"value": 500, "unit": "V"}
